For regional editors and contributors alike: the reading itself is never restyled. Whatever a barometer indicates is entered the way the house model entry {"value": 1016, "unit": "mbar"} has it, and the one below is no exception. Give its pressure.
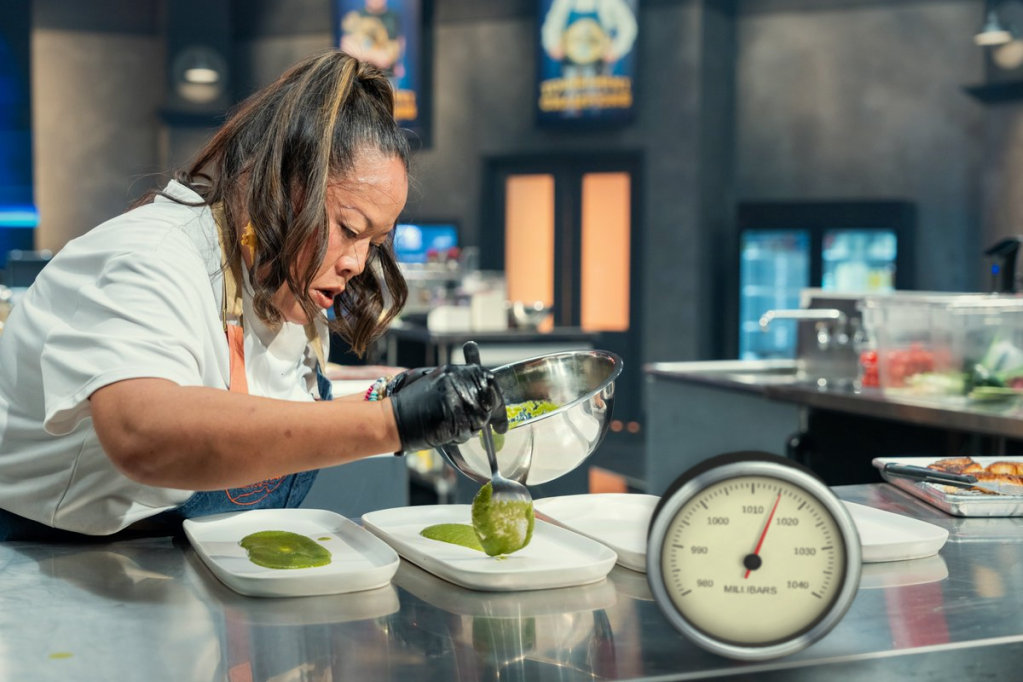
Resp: {"value": 1015, "unit": "mbar"}
